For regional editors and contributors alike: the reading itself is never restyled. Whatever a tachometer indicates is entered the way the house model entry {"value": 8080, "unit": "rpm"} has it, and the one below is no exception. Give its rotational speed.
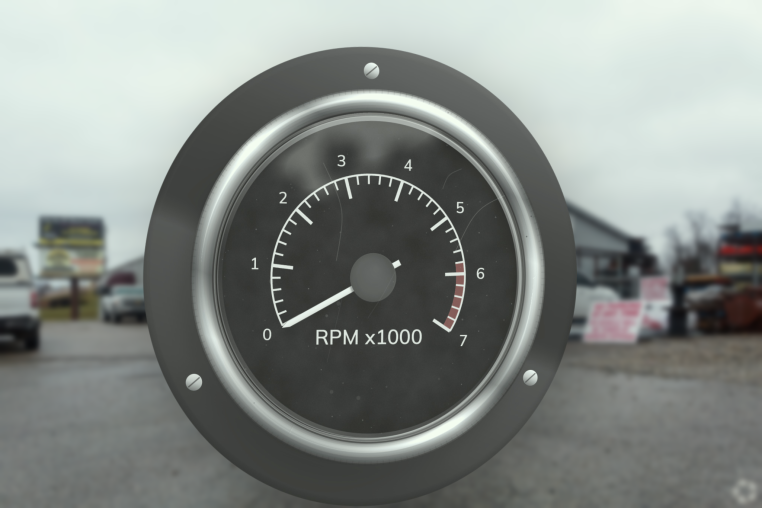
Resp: {"value": 0, "unit": "rpm"}
